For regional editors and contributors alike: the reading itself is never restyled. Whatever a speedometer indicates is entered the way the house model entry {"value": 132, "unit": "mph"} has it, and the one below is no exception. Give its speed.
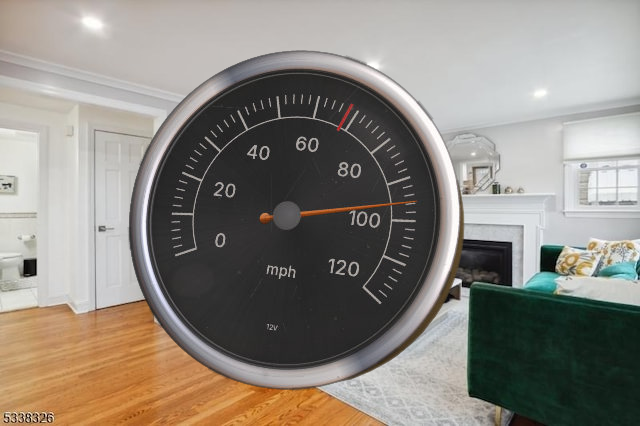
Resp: {"value": 96, "unit": "mph"}
